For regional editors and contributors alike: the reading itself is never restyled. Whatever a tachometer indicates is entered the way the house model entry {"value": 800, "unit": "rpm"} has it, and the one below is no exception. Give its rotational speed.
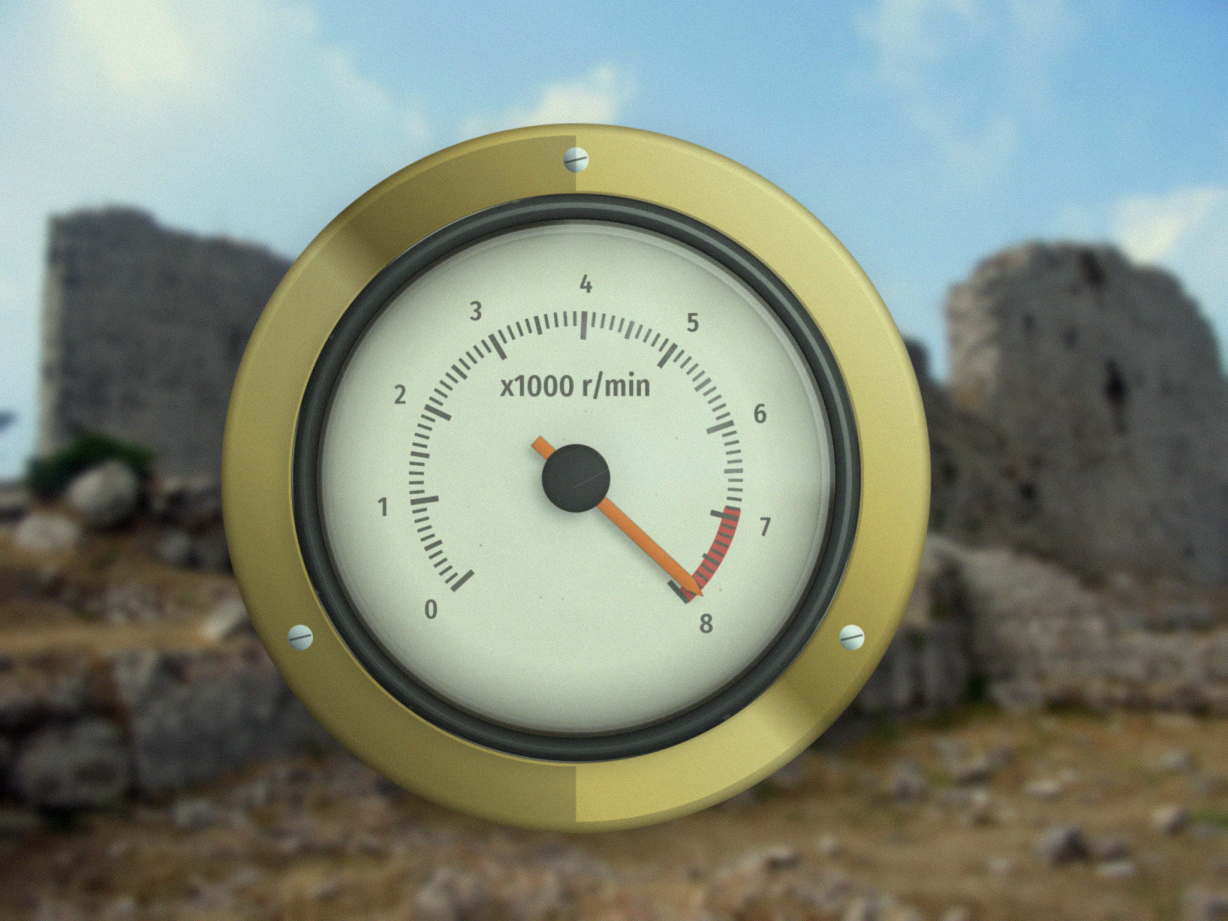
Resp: {"value": 7850, "unit": "rpm"}
